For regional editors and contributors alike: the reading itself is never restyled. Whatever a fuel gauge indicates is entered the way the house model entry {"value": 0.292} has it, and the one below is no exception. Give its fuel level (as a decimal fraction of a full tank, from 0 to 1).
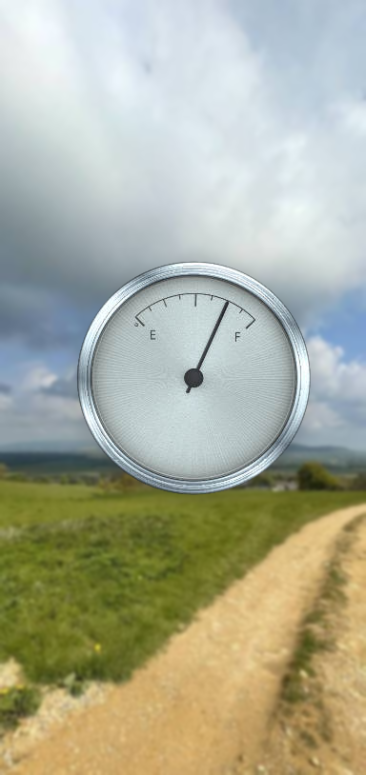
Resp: {"value": 0.75}
